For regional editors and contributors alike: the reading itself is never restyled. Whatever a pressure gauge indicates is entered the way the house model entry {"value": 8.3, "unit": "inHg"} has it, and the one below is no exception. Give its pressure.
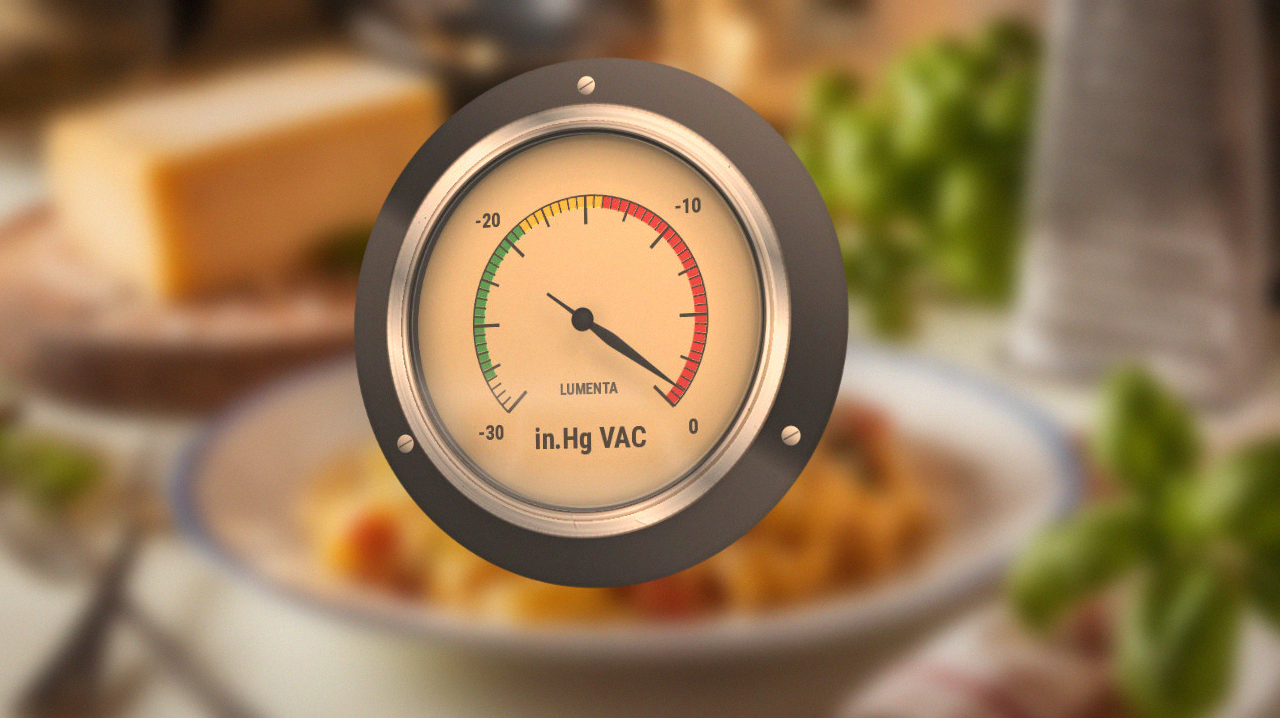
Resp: {"value": -1, "unit": "inHg"}
